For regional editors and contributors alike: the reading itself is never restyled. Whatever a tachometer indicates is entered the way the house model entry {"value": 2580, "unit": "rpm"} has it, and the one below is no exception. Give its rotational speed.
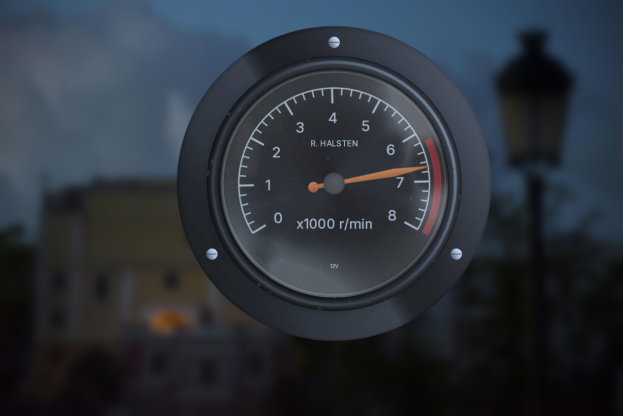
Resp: {"value": 6700, "unit": "rpm"}
